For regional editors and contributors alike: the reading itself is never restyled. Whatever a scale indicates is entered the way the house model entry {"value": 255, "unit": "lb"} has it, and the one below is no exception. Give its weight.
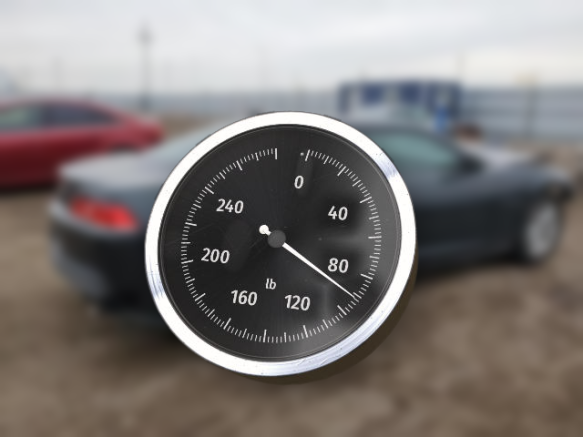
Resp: {"value": 92, "unit": "lb"}
